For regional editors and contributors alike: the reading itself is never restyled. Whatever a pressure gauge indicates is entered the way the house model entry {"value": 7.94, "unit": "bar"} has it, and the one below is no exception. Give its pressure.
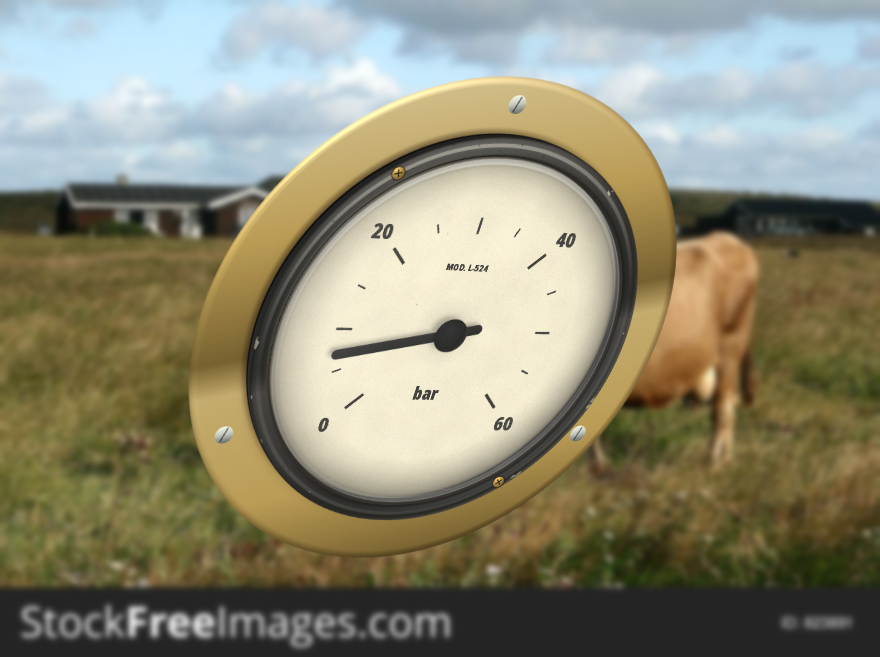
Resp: {"value": 7.5, "unit": "bar"}
